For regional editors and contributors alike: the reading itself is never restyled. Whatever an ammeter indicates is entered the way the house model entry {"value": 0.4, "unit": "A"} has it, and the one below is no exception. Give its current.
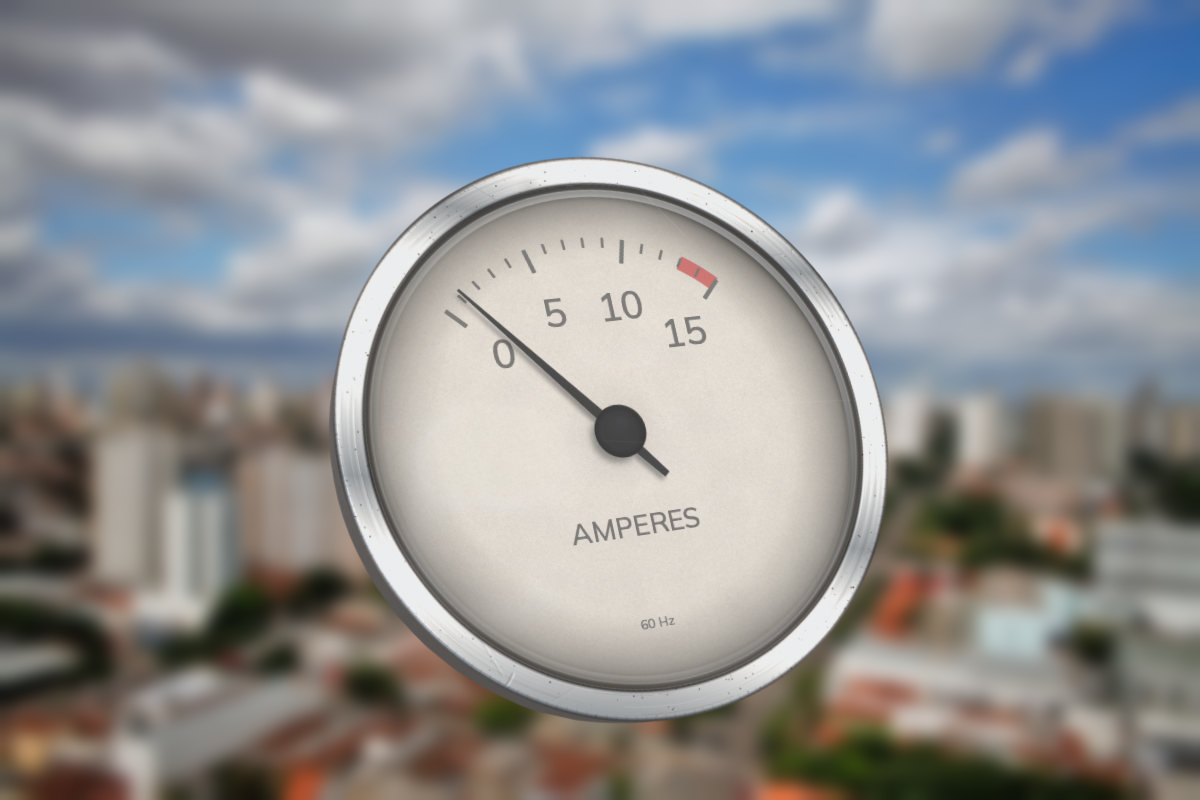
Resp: {"value": 1, "unit": "A"}
